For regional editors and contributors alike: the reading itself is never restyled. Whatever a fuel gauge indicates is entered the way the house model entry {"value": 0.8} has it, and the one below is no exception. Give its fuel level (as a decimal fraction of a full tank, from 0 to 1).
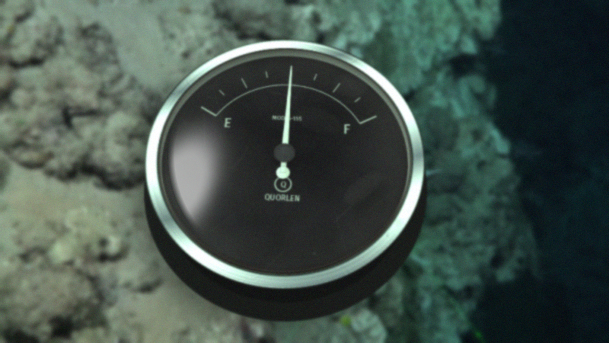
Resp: {"value": 0.5}
